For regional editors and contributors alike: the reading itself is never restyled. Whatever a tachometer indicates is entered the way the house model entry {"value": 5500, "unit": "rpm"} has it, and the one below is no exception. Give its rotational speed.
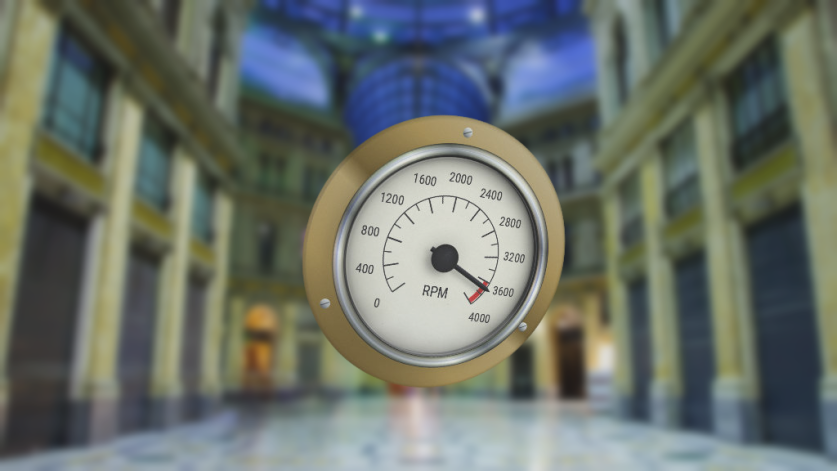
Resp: {"value": 3700, "unit": "rpm"}
